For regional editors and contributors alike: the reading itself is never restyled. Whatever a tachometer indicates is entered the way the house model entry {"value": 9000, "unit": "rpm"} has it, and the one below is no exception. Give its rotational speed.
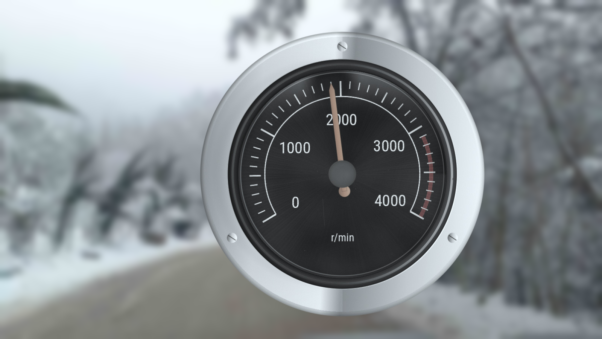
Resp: {"value": 1900, "unit": "rpm"}
